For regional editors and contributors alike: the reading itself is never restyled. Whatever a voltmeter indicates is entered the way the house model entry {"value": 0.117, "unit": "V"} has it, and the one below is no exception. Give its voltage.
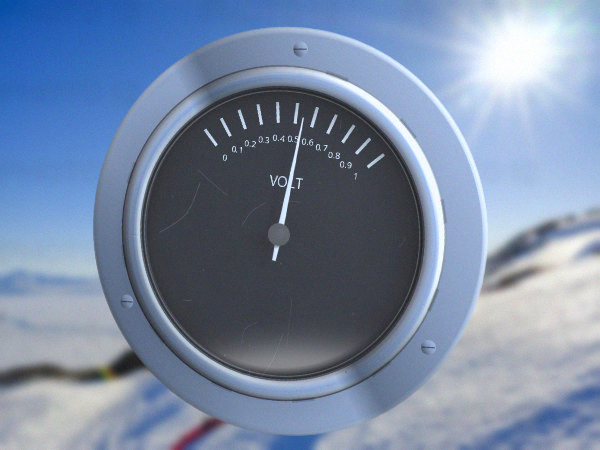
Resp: {"value": 0.55, "unit": "V"}
